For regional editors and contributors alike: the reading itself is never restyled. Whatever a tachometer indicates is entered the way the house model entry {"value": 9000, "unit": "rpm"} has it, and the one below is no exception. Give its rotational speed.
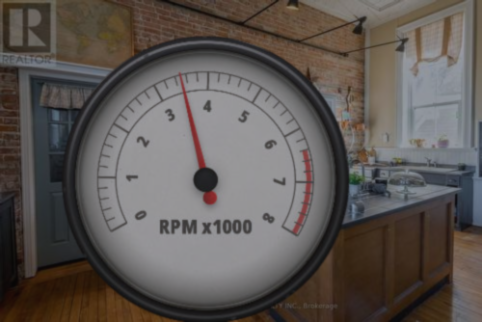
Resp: {"value": 3500, "unit": "rpm"}
